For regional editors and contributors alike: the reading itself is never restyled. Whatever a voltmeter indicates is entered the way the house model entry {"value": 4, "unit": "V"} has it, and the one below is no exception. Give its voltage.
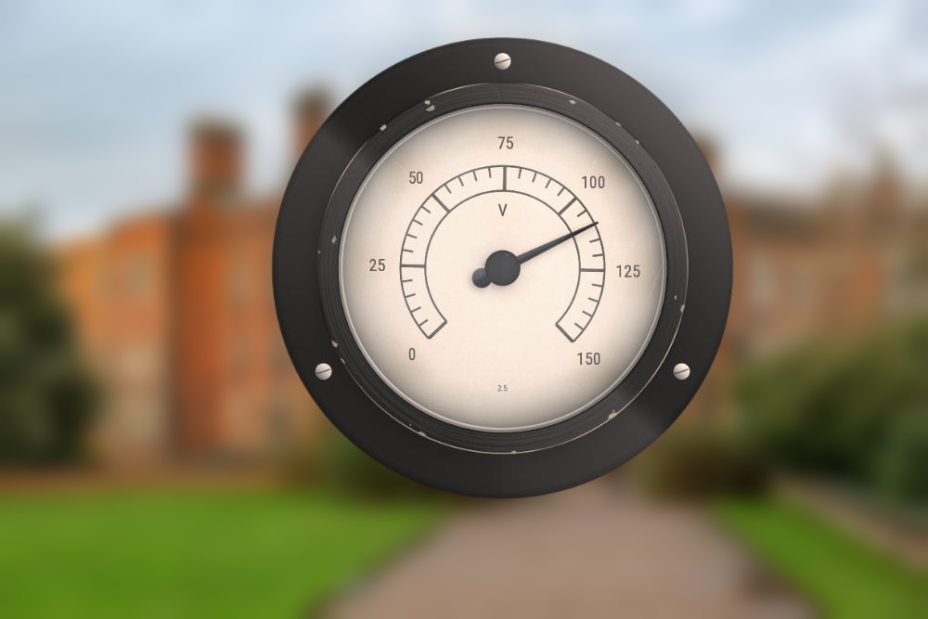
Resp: {"value": 110, "unit": "V"}
